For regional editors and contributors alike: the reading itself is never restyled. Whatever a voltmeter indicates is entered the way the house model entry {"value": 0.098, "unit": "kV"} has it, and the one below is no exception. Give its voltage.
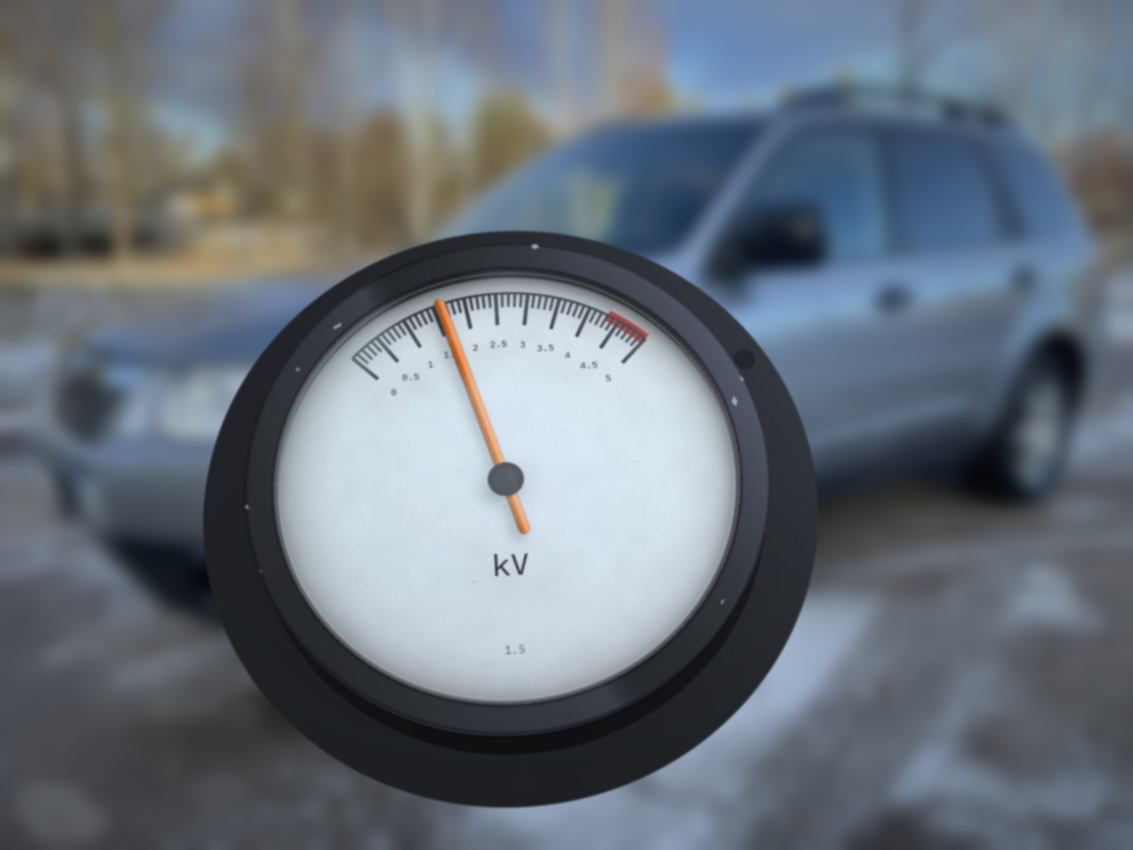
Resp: {"value": 1.6, "unit": "kV"}
